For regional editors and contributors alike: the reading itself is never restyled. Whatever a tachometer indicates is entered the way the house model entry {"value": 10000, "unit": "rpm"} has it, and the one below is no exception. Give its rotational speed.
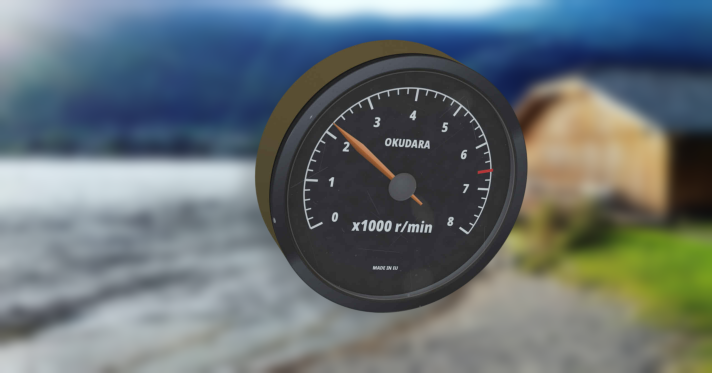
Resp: {"value": 2200, "unit": "rpm"}
